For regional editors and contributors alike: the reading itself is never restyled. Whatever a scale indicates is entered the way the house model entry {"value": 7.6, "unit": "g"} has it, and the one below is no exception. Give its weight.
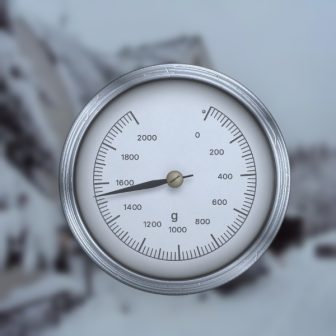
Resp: {"value": 1540, "unit": "g"}
